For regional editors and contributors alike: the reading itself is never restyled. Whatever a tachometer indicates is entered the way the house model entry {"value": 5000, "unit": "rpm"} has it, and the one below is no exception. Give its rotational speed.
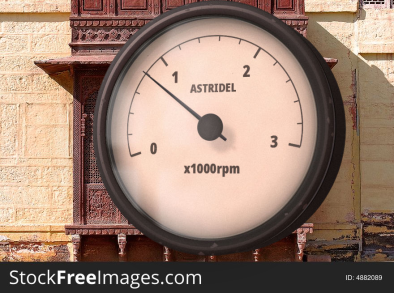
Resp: {"value": 800, "unit": "rpm"}
